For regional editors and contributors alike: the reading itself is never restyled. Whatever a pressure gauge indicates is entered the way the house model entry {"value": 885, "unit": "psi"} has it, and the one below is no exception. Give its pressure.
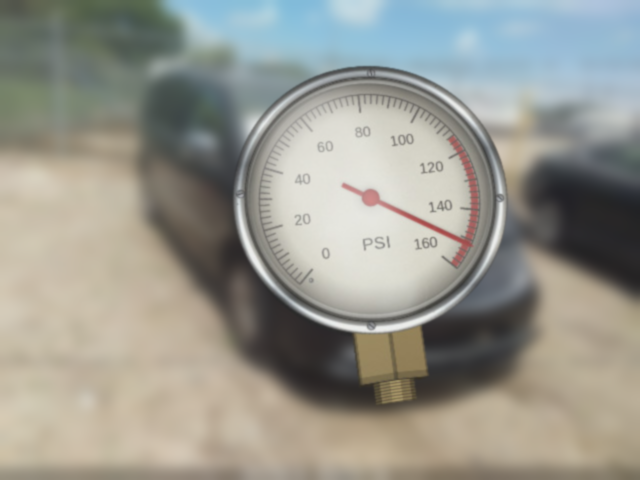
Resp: {"value": 152, "unit": "psi"}
